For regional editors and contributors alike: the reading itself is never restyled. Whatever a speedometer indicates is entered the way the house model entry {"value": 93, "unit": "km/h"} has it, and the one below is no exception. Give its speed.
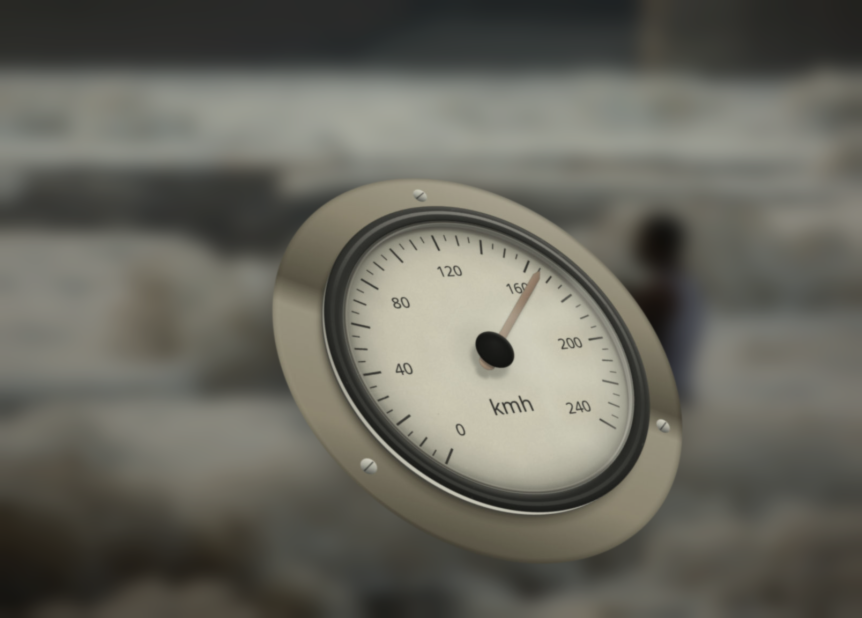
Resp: {"value": 165, "unit": "km/h"}
